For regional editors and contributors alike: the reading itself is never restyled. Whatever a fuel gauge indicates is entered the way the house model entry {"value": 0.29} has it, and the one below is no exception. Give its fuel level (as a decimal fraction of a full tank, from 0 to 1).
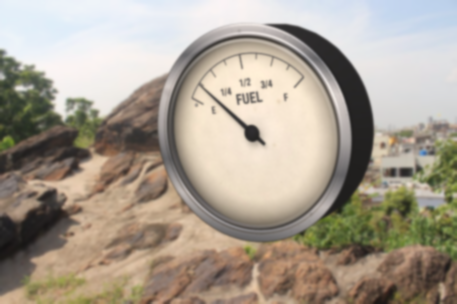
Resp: {"value": 0.125}
